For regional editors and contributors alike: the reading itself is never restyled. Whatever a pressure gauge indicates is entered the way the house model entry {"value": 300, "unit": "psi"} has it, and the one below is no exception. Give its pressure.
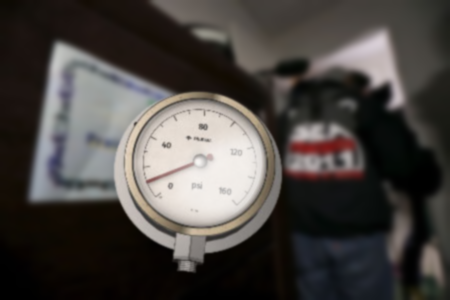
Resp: {"value": 10, "unit": "psi"}
